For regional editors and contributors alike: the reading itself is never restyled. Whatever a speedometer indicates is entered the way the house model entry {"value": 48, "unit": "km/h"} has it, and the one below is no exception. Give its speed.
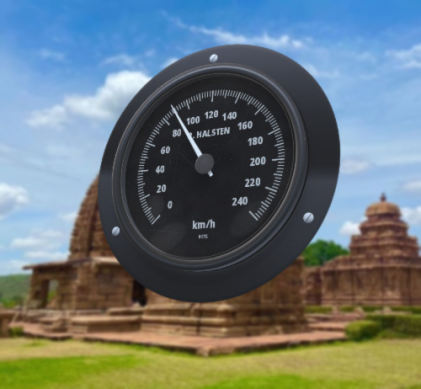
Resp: {"value": 90, "unit": "km/h"}
